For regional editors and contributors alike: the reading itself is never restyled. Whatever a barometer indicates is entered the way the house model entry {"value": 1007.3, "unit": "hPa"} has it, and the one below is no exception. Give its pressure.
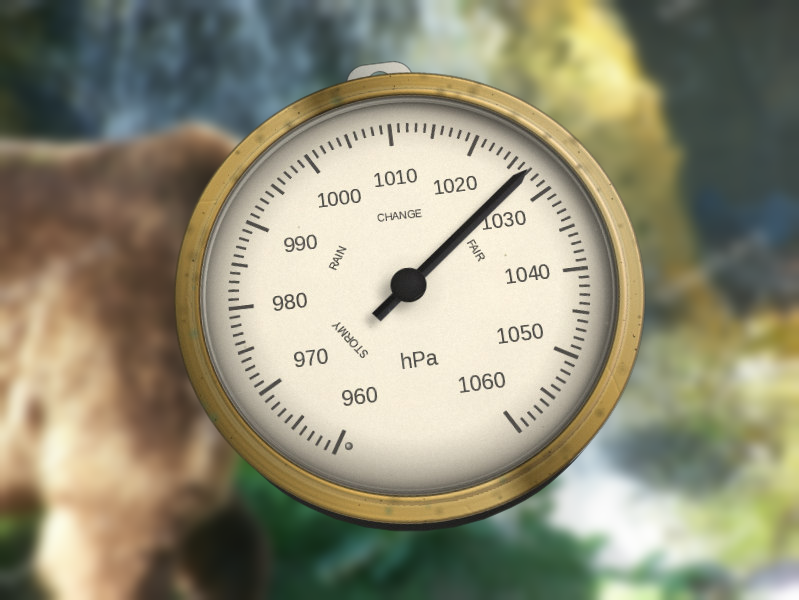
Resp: {"value": 1027, "unit": "hPa"}
